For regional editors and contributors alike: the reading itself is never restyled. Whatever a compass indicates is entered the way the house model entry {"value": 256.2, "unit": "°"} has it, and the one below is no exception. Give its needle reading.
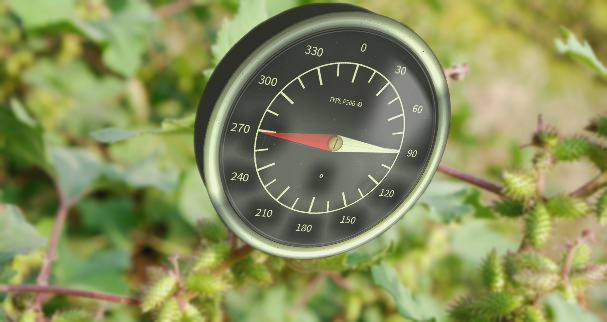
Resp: {"value": 270, "unit": "°"}
